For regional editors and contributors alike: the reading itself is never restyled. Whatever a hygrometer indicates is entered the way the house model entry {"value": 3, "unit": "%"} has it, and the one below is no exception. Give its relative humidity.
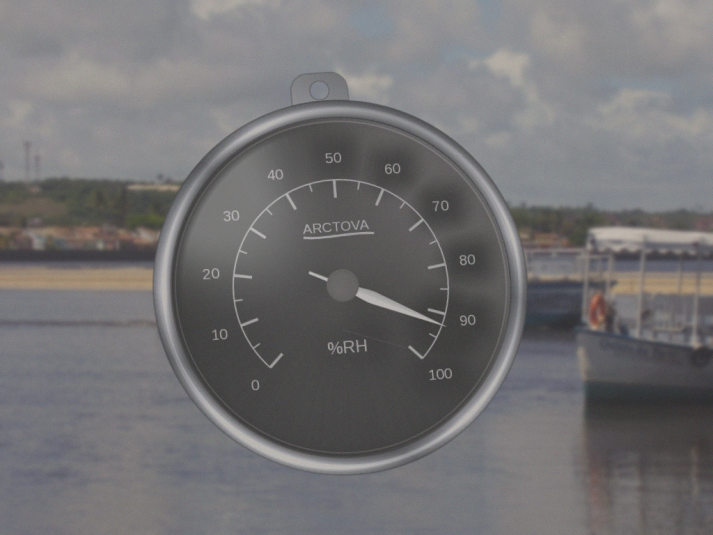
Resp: {"value": 92.5, "unit": "%"}
